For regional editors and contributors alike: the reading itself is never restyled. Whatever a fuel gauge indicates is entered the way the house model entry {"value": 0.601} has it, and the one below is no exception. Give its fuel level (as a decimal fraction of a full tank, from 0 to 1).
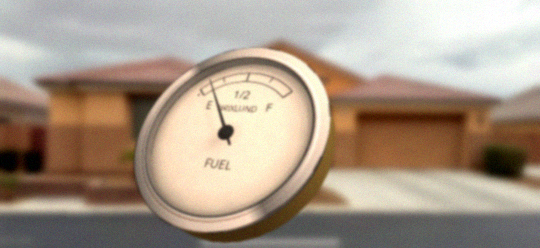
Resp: {"value": 0.125}
